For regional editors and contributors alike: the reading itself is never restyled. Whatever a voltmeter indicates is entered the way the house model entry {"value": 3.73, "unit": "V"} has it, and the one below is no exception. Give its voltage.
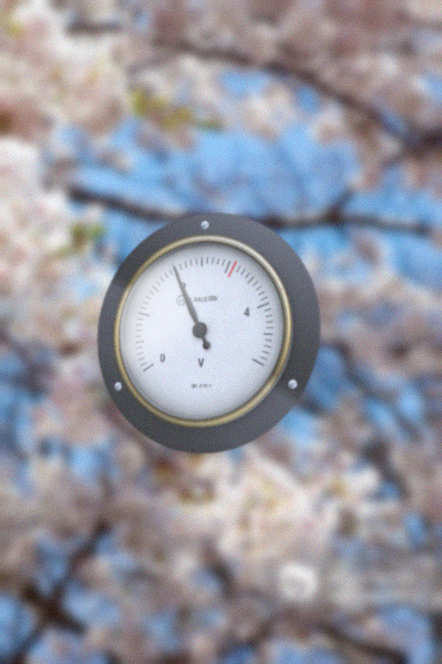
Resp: {"value": 2, "unit": "V"}
